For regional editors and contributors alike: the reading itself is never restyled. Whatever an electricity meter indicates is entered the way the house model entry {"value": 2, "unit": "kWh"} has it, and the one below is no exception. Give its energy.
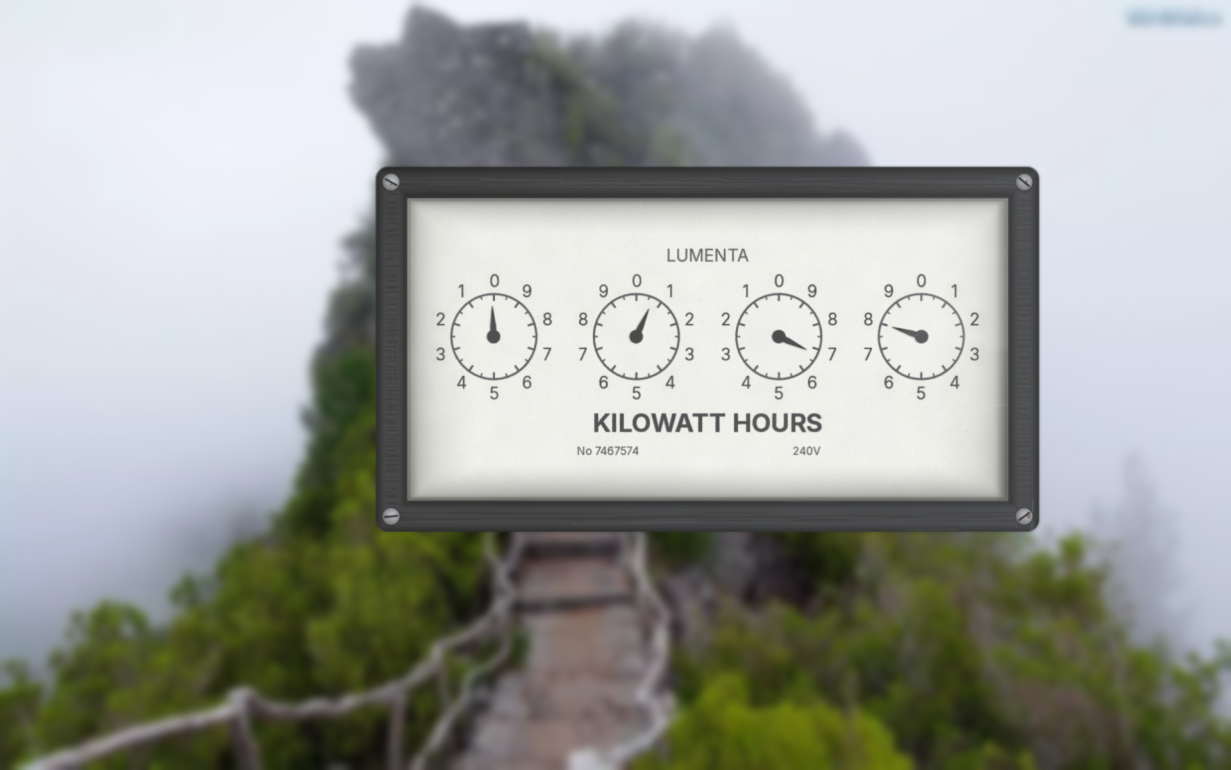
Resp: {"value": 68, "unit": "kWh"}
